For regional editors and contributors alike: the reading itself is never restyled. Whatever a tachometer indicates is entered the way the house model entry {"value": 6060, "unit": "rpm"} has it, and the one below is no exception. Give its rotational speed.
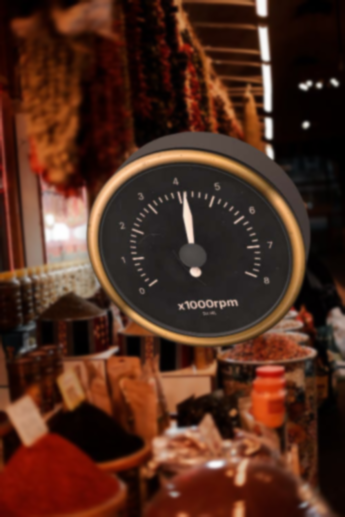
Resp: {"value": 4200, "unit": "rpm"}
